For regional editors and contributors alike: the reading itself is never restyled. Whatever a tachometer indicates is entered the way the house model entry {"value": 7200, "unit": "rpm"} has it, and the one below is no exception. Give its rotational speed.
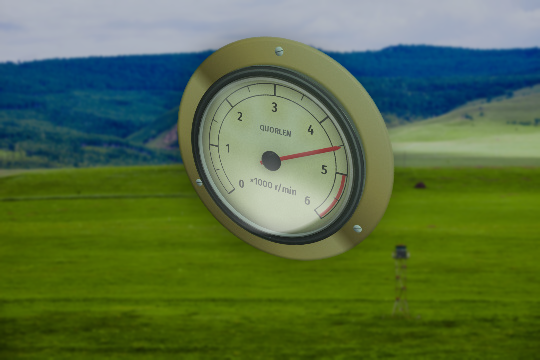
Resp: {"value": 4500, "unit": "rpm"}
